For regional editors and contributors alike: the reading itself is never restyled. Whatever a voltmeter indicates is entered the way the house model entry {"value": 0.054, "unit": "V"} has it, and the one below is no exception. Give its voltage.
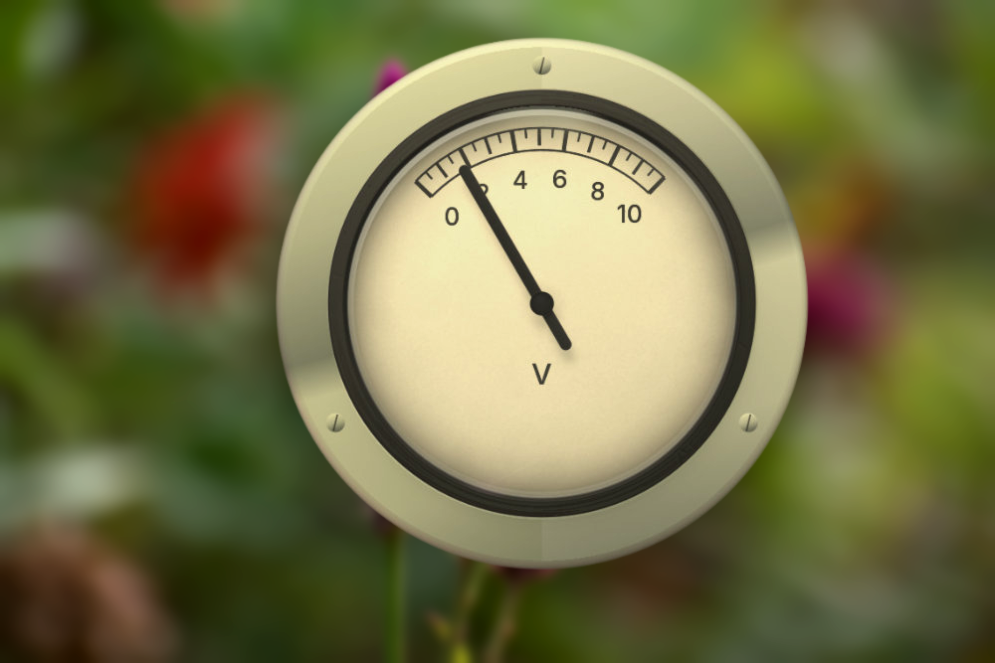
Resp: {"value": 1.75, "unit": "V"}
